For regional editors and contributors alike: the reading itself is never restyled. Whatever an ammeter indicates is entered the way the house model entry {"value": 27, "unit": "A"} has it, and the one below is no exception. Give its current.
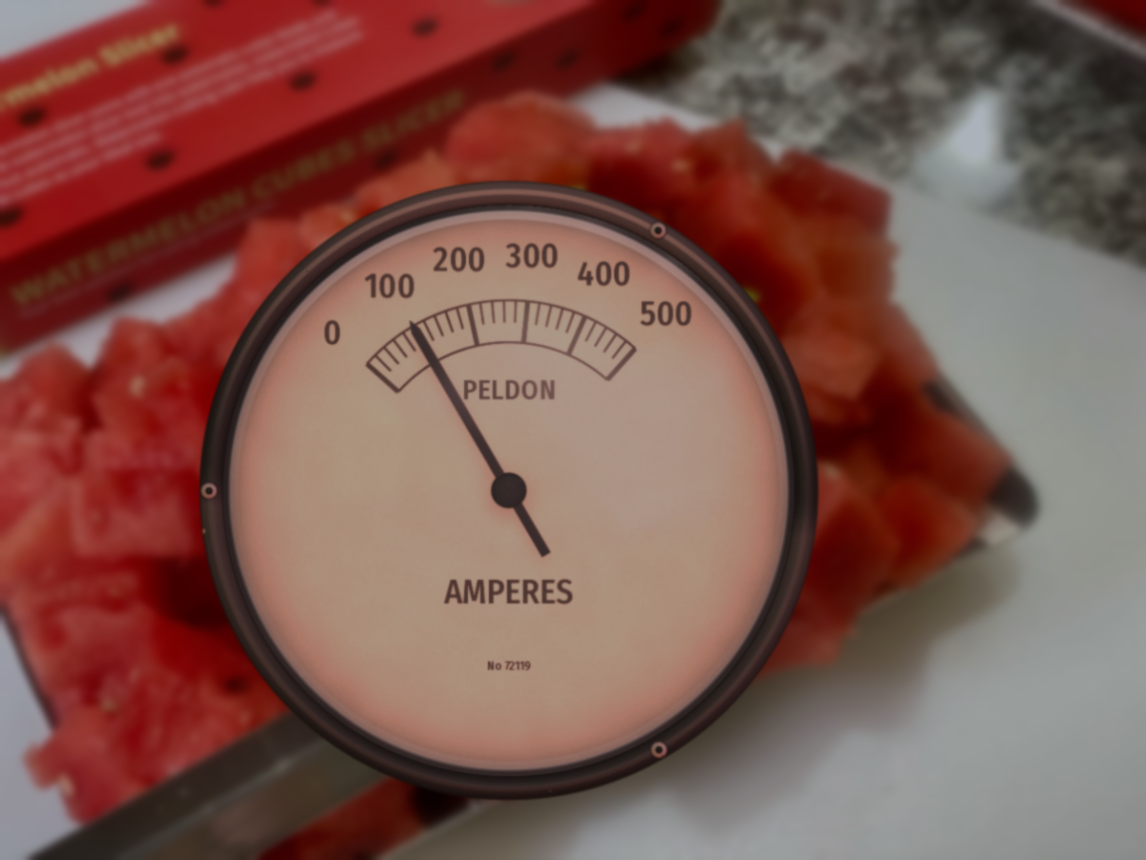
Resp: {"value": 100, "unit": "A"}
